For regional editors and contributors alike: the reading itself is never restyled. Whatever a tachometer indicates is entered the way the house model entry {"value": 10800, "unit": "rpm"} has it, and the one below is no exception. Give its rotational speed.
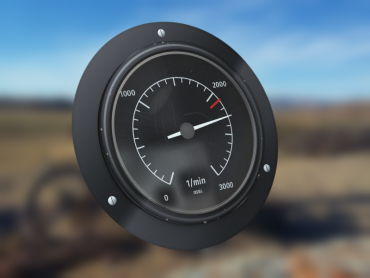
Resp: {"value": 2300, "unit": "rpm"}
